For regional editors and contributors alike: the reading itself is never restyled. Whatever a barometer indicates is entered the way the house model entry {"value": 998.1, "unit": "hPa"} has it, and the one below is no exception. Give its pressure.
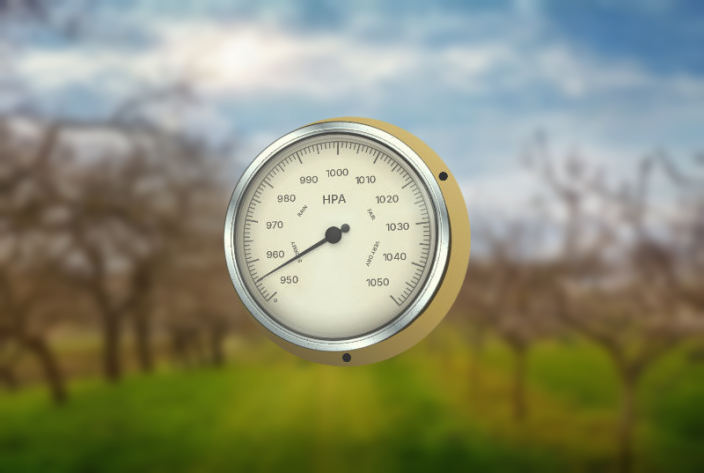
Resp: {"value": 955, "unit": "hPa"}
